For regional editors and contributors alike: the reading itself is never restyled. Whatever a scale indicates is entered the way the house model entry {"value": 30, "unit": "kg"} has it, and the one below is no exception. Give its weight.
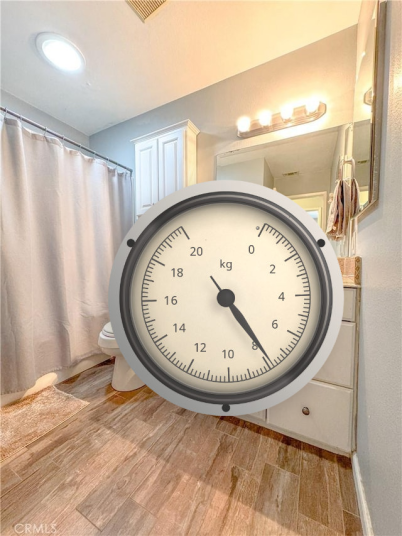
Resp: {"value": 7.8, "unit": "kg"}
